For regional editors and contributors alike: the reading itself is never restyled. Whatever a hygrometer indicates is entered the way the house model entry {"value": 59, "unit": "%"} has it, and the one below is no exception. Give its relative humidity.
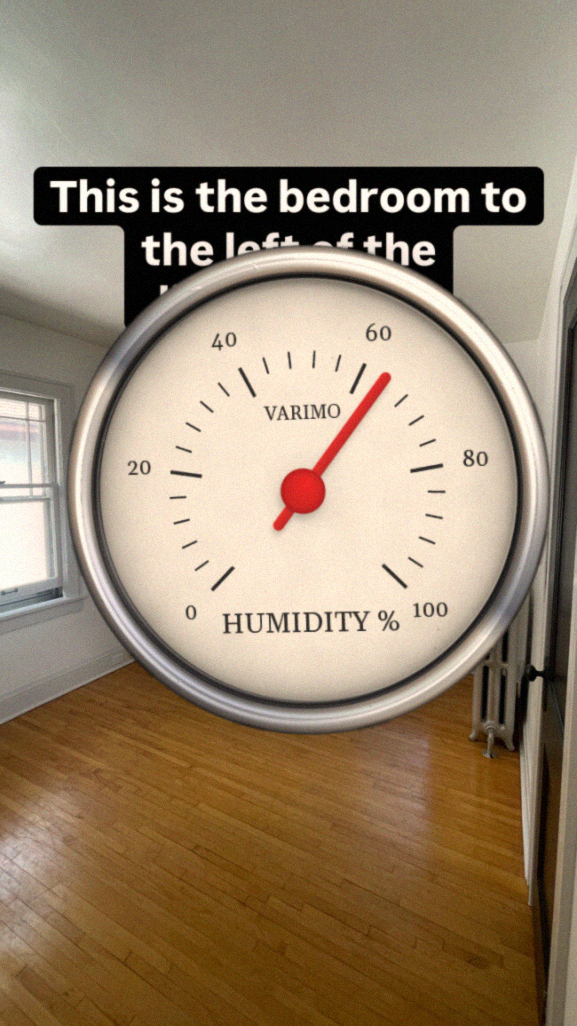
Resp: {"value": 64, "unit": "%"}
